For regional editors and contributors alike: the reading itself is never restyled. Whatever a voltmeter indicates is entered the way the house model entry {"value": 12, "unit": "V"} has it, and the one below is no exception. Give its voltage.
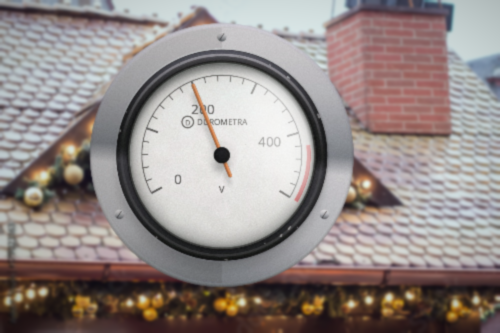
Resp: {"value": 200, "unit": "V"}
